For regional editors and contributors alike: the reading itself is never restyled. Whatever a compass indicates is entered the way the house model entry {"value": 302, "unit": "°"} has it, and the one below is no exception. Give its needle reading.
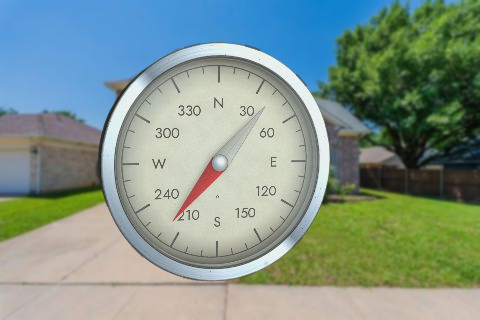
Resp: {"value": 220, "unit": "°"}
